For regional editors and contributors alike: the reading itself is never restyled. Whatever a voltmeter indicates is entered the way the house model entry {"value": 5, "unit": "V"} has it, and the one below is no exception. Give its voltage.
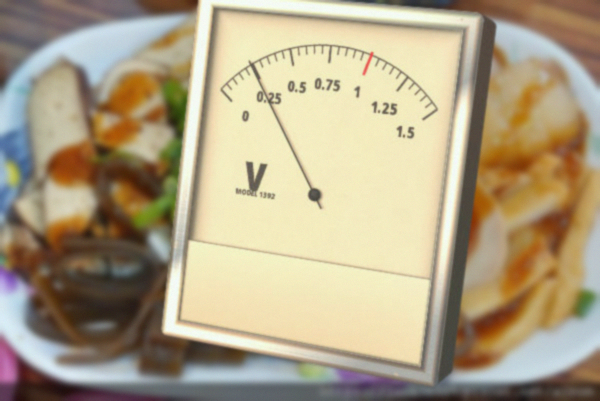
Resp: {"value": 0.25, "unit": "V"}
